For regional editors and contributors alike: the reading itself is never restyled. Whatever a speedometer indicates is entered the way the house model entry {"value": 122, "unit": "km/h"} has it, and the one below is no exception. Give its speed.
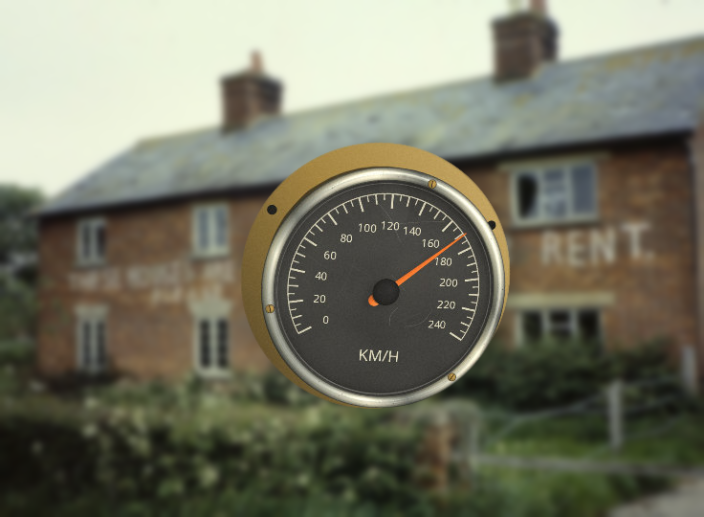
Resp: {"value": 170, "unit": "km/h"}
